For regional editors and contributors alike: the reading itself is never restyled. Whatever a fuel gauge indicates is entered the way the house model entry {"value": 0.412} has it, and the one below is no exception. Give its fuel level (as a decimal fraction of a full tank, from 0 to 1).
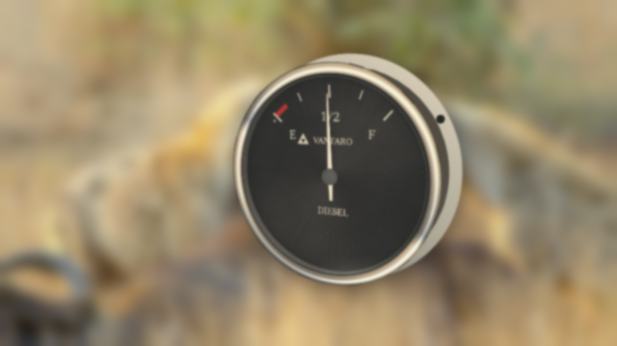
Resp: {"value": 0.5}
